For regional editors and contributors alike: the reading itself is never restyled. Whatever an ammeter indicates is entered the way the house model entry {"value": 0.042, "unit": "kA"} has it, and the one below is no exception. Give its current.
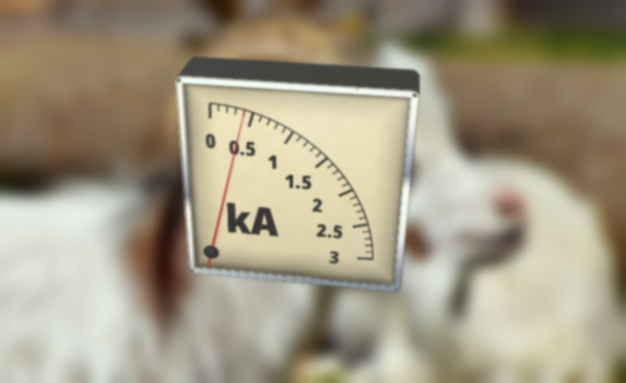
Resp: {"value": 0.4, "unit": "kA"}
